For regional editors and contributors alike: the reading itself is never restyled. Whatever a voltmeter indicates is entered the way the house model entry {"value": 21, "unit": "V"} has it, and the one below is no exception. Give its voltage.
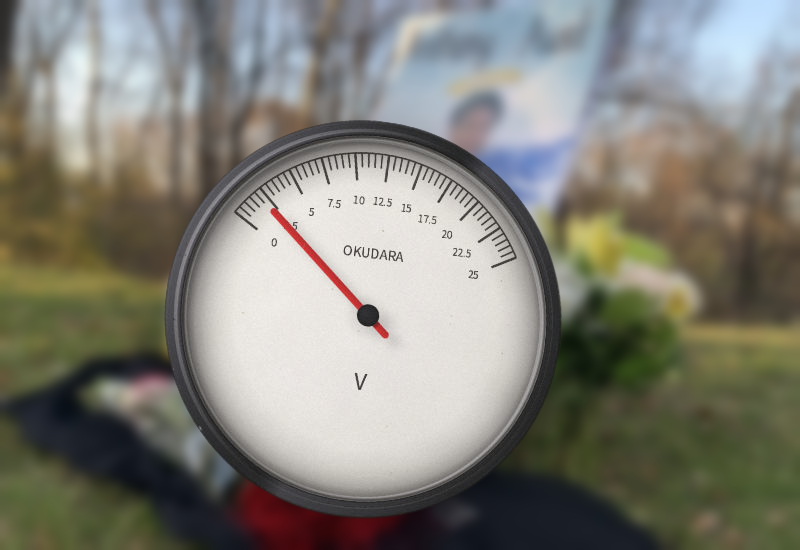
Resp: {"value": 2, "unit": "V"}
